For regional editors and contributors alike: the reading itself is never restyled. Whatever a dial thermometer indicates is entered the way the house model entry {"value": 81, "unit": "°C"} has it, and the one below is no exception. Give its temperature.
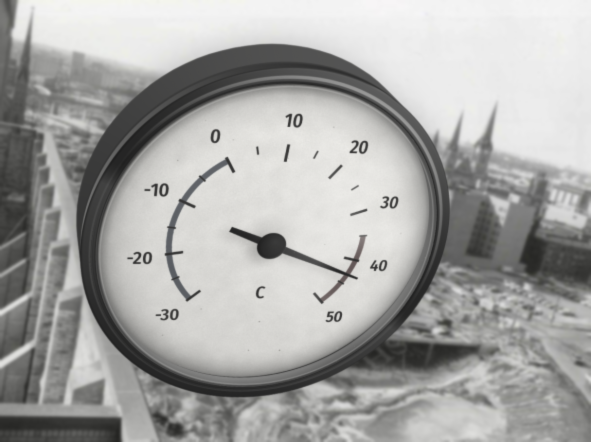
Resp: {"value": 42.5, "unit": "°C"}
